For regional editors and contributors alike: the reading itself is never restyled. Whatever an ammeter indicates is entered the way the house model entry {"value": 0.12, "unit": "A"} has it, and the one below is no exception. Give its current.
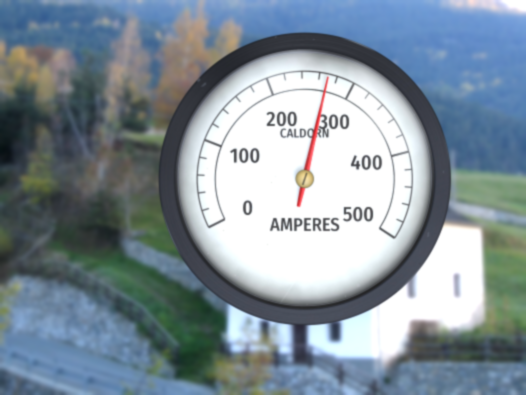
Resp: {"value": 270, "unit": "A"}
